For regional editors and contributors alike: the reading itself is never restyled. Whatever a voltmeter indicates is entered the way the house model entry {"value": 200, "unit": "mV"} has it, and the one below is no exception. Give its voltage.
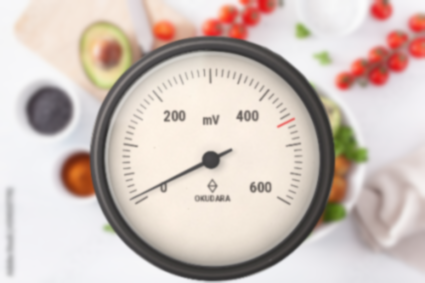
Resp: {"value": 10, "unit": "mV"}
